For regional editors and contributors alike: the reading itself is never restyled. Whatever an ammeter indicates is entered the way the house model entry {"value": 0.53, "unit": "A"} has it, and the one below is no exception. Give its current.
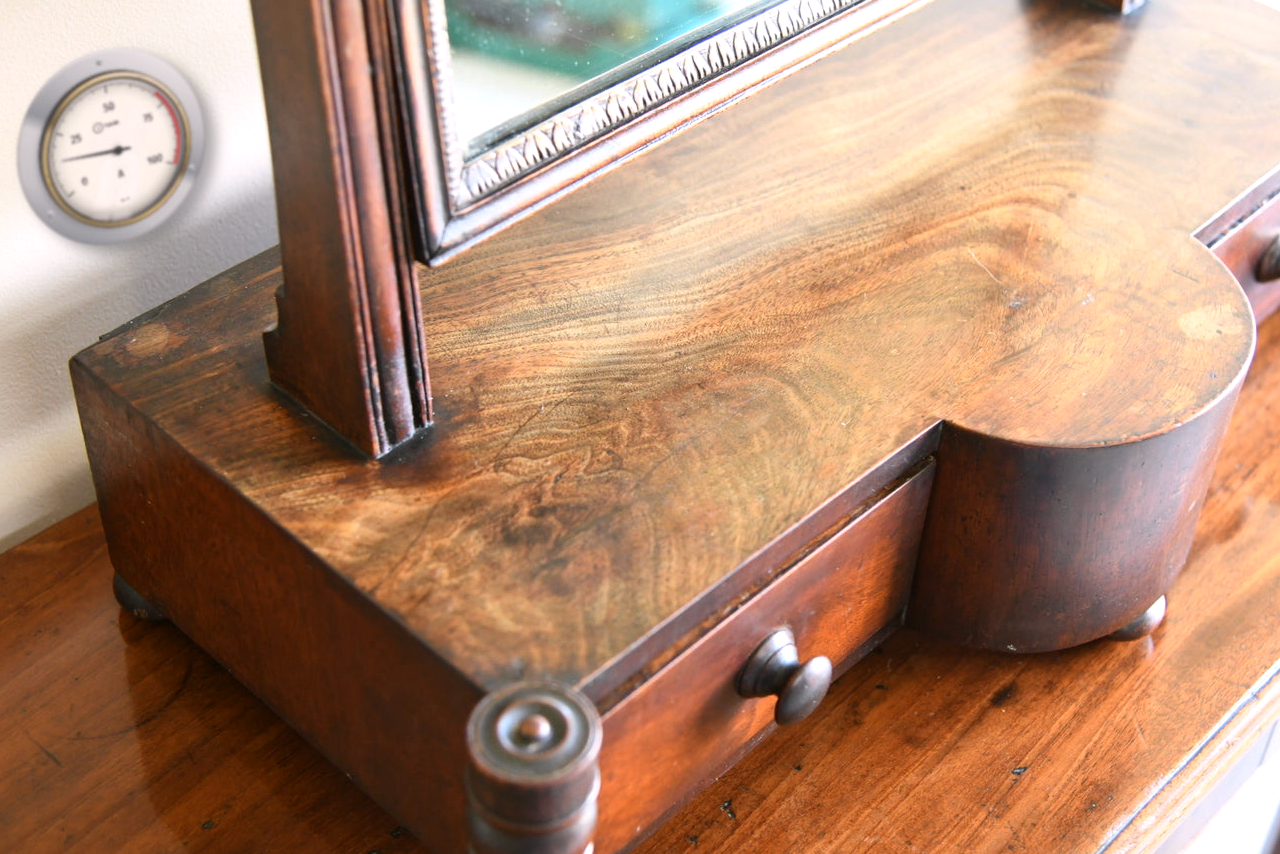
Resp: {"value": 15, "unit": "A"}
